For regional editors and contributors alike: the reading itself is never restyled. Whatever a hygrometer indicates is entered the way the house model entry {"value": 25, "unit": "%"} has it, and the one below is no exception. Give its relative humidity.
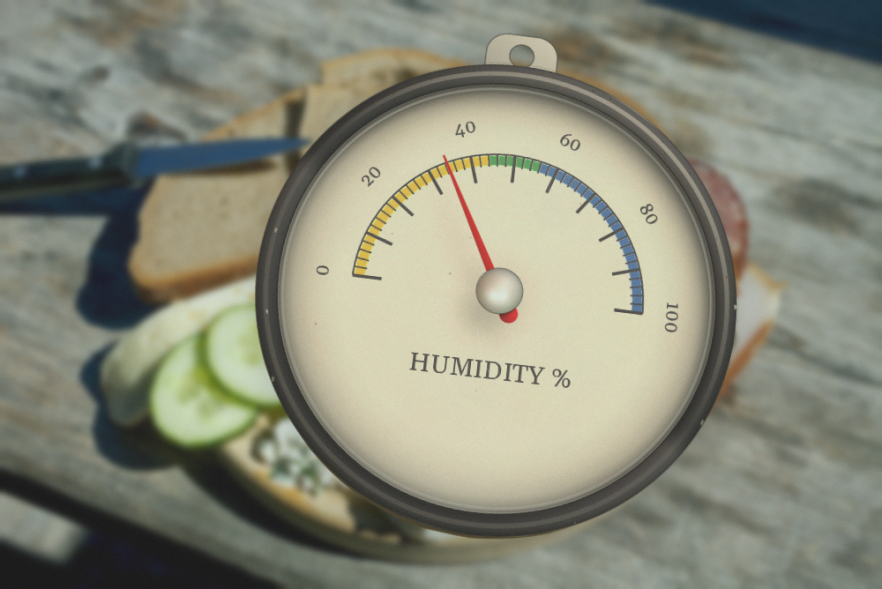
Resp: {"value": 34, "unit": "%"}
